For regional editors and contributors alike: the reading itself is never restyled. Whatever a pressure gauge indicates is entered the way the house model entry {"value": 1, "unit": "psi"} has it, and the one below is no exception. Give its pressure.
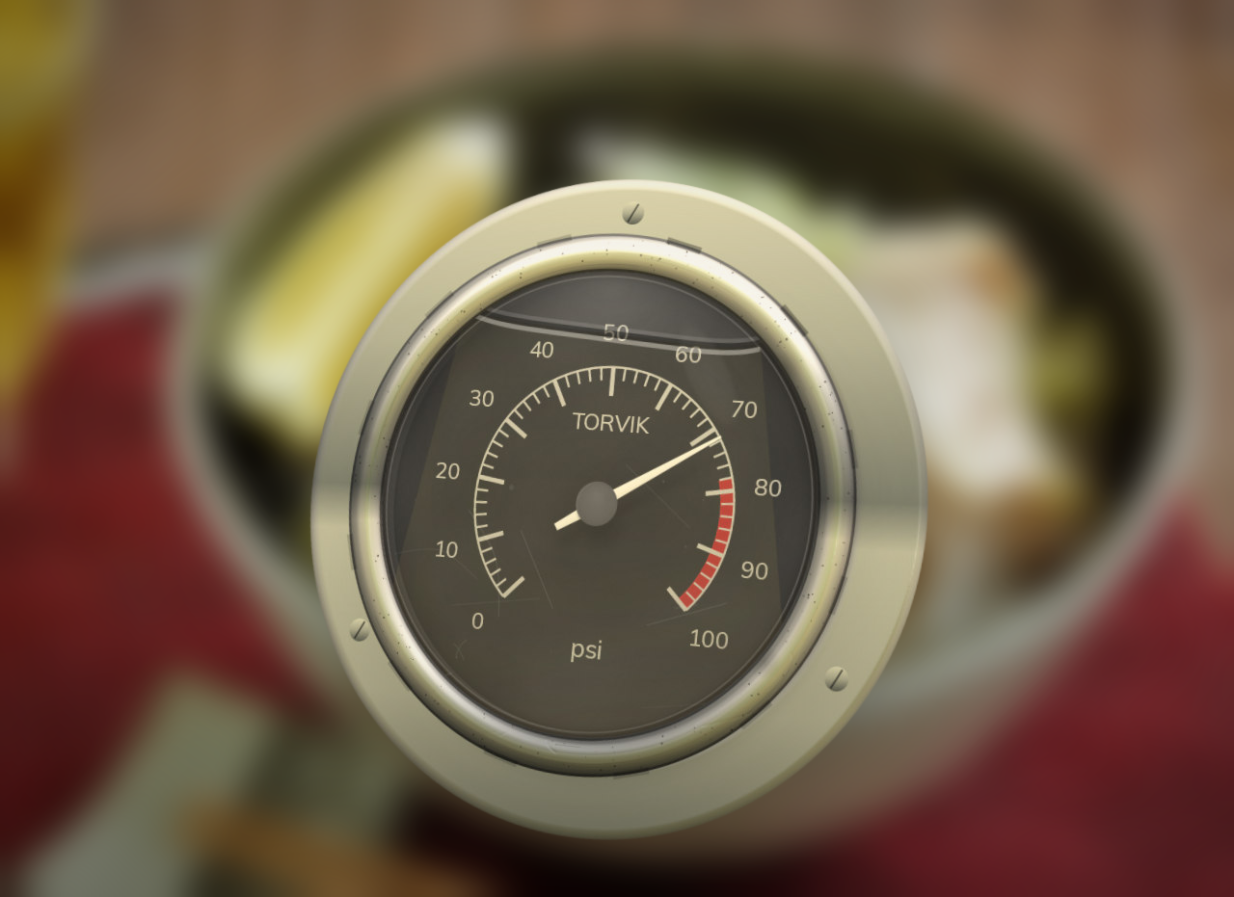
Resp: {"value": 72, "unit": "psi"}
